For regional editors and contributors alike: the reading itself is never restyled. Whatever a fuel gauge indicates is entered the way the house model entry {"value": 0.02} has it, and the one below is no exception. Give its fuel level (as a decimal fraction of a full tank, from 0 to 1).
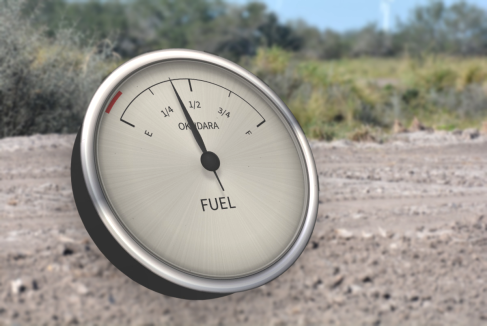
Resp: {"value": 0.375}
